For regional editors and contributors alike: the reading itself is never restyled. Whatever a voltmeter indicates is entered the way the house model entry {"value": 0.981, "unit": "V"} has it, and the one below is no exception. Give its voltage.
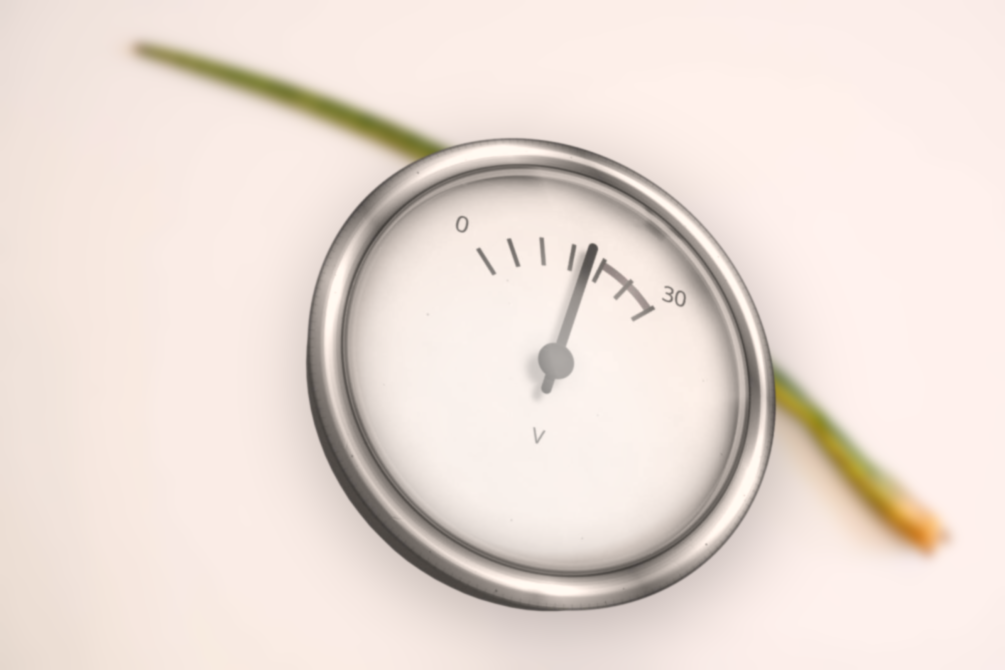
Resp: {"value": 17.5, "unit": "V"}
